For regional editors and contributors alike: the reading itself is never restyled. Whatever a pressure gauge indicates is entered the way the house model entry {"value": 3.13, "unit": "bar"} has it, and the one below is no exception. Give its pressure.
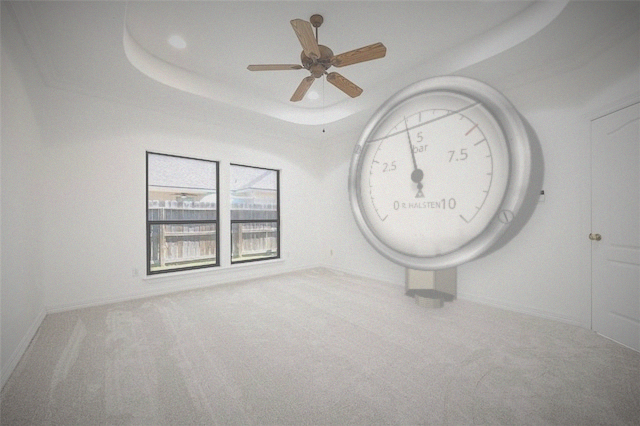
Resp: {"value": 4.5, "unit": "bar"}
